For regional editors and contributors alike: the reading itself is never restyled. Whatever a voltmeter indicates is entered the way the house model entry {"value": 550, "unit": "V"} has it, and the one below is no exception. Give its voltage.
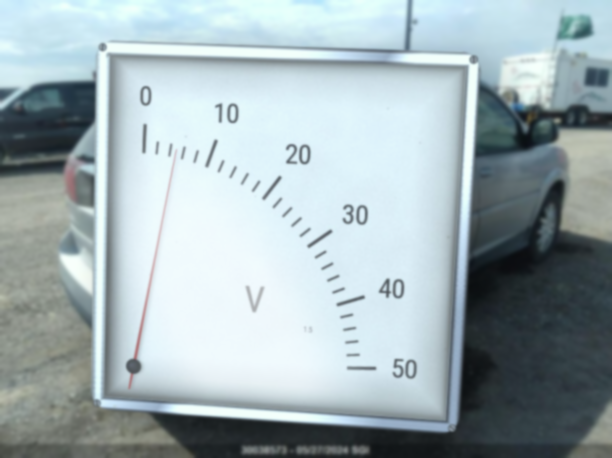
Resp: {"value": 5, "unit": "V"}
